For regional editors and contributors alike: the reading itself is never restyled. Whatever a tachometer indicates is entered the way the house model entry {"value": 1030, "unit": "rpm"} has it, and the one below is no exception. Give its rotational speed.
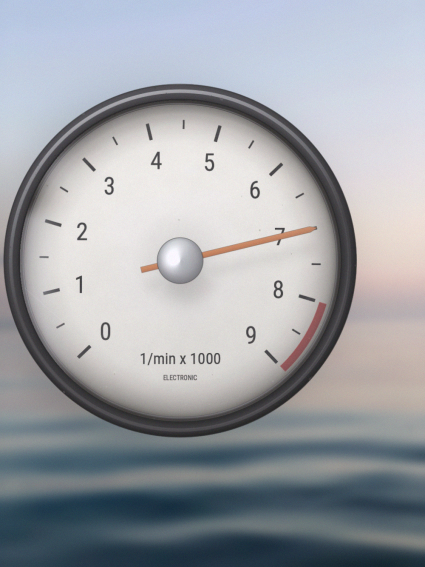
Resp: {"value": 7000, "unit": "rpm"}
